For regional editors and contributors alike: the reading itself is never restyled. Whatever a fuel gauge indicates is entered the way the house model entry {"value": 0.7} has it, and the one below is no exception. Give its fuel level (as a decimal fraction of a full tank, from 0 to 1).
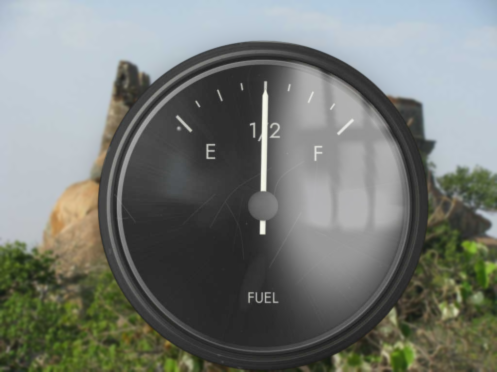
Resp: {"value": 0.5}
